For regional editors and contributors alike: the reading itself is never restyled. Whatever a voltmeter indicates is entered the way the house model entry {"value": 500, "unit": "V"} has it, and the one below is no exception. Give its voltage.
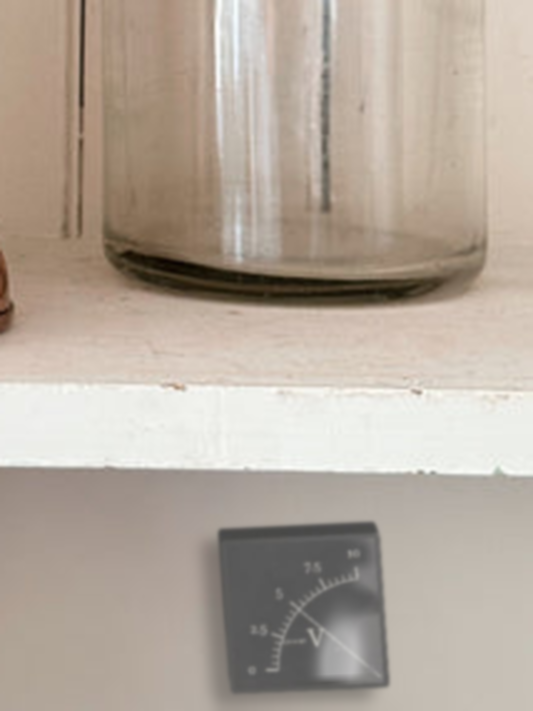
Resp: {"value": 5, "unit": "V"}
